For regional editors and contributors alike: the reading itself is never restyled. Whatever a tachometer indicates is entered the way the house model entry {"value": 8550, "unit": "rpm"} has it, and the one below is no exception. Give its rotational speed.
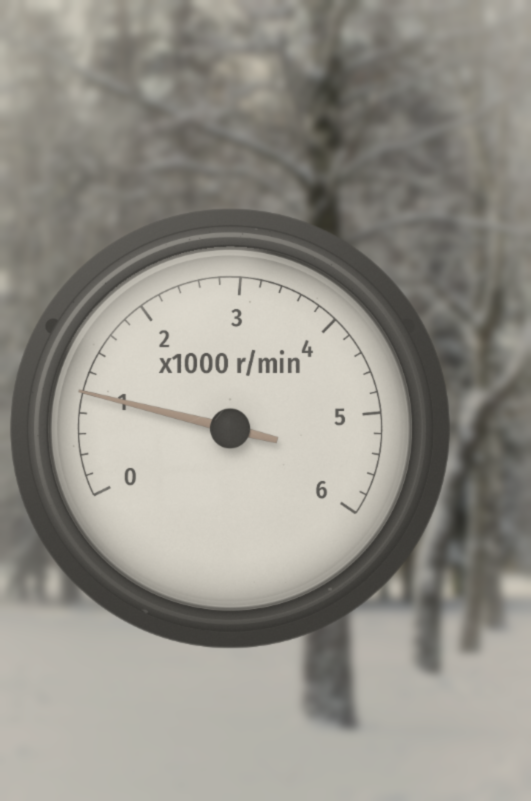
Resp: {"value": 1000, "unit": "rpm"}
